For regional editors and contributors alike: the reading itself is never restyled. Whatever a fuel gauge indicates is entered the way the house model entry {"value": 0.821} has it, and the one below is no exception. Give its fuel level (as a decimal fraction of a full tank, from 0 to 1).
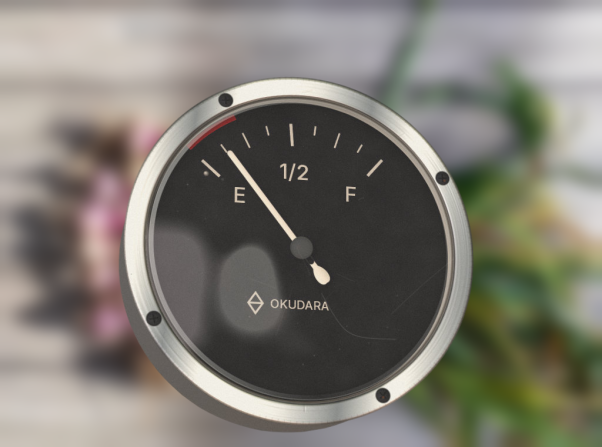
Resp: {"value": 0.125}
